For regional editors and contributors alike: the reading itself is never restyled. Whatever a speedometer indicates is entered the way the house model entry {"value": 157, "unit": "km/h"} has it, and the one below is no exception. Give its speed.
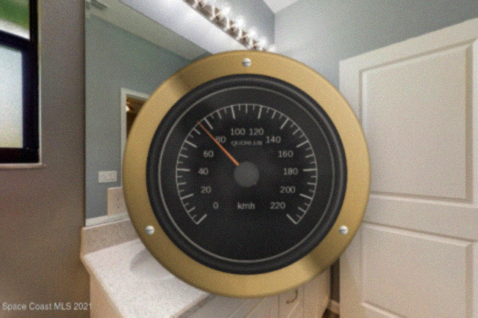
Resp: {"value": 75, "unit": "km/h"}
